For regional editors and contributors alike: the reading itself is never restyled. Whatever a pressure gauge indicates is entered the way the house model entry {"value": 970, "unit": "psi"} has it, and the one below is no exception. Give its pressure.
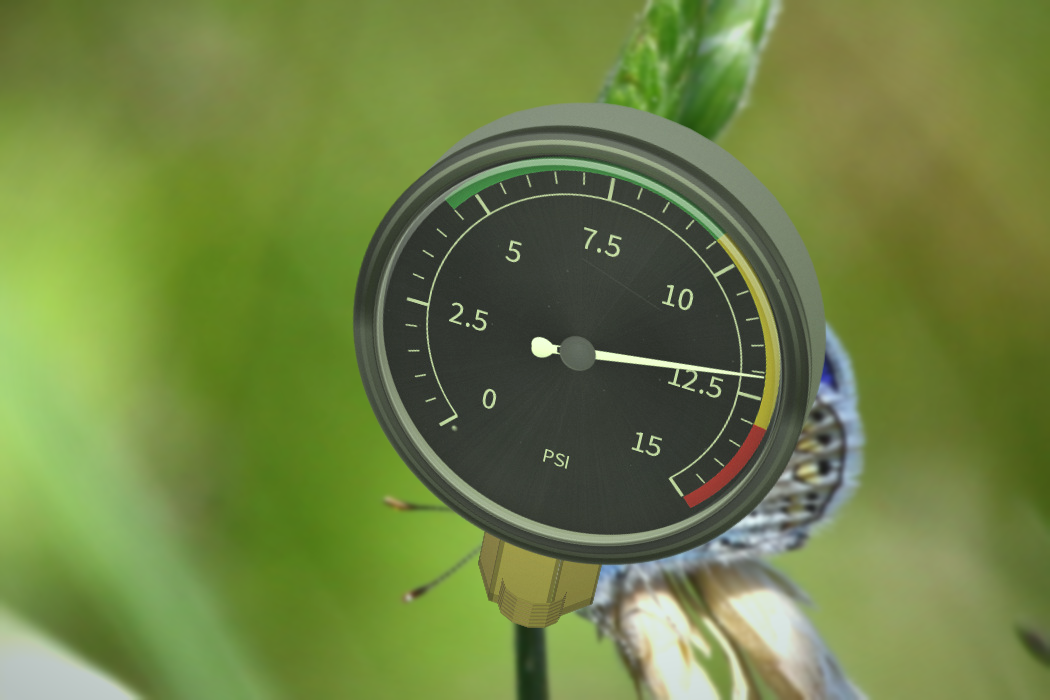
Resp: {"value": 12, "unit": "psi"}
